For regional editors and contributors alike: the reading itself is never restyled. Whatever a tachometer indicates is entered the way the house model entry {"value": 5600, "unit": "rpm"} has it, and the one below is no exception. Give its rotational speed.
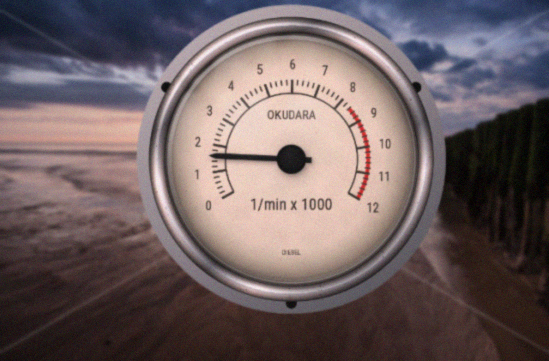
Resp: {"value": 1600, "unit": "rpm"}
